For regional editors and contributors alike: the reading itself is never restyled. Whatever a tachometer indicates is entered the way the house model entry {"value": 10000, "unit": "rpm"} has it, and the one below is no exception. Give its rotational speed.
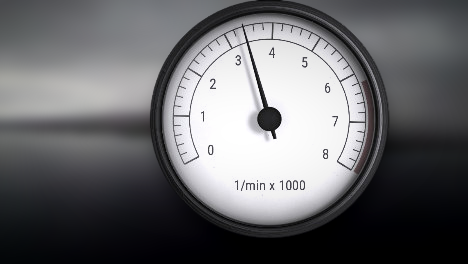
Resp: {"value": 3400, "unit": "rpm"}
